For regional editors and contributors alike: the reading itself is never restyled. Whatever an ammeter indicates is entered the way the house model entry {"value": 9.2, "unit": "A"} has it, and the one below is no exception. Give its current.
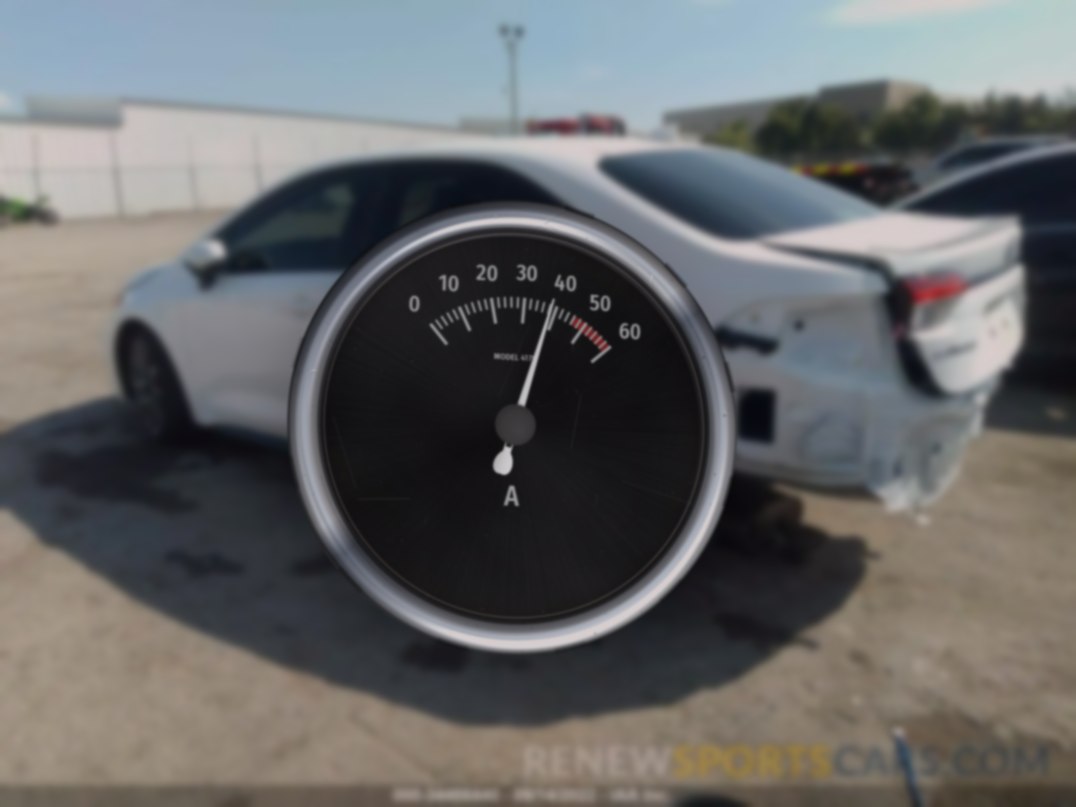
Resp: {"value": 38, "unit": "A"}
